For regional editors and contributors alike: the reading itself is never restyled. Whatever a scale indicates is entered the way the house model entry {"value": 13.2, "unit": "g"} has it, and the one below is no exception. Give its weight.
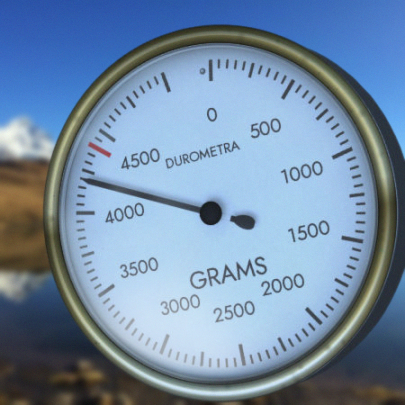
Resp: {"value": 4200, "unit": "g"}
